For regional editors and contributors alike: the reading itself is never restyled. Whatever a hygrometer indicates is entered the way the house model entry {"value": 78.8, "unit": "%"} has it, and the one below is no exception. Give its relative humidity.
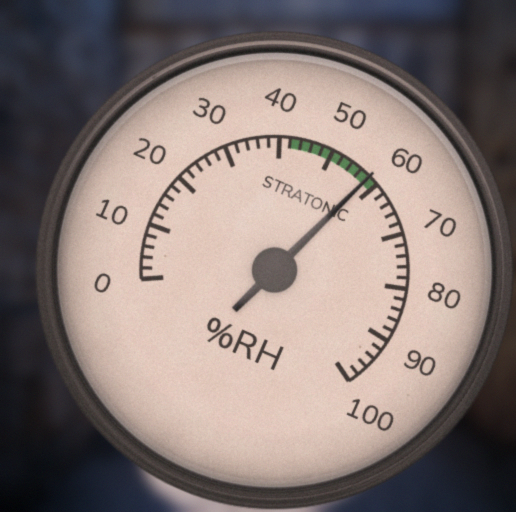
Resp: {"value": 58, "unit": "%"}
